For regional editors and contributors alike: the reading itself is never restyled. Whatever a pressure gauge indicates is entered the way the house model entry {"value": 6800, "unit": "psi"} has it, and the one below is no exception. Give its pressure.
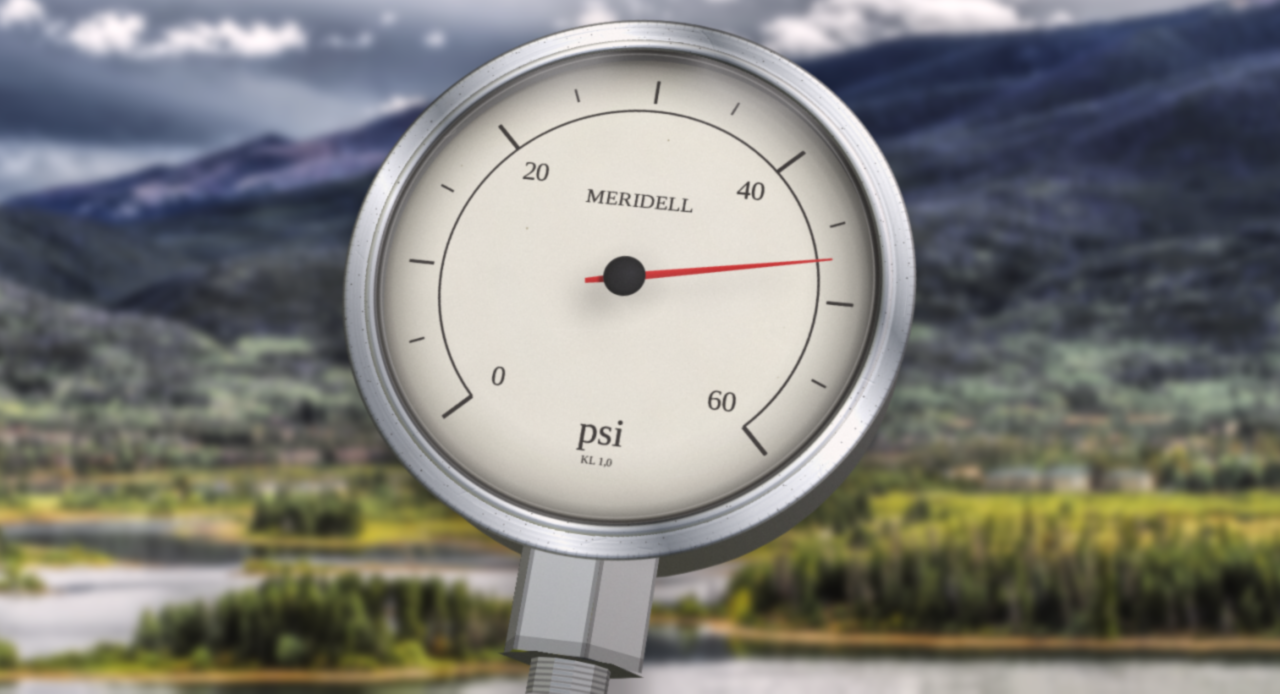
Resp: {"value": 47.5, "unit": "psi"}
